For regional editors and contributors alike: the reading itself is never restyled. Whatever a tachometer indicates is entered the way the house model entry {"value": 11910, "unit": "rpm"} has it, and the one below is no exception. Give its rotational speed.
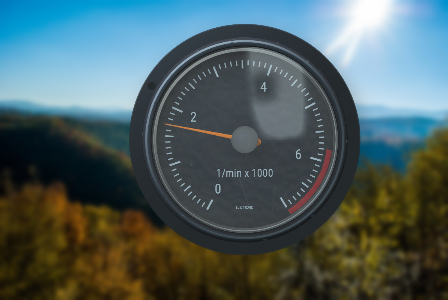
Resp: {"value": 1700, "unit": "rpm"}
